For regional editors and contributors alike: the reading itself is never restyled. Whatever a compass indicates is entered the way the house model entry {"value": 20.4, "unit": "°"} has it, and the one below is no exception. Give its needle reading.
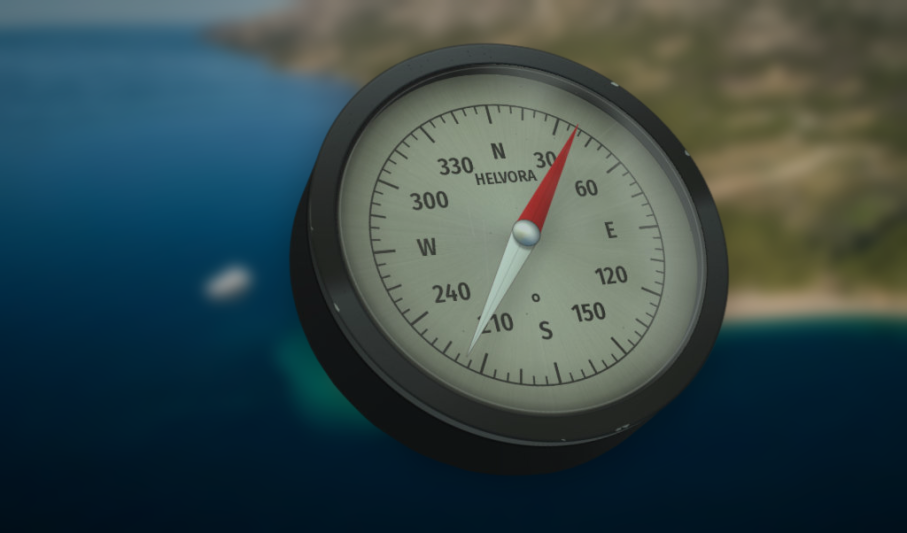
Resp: {"value": 37.5, "unit": "°"}
